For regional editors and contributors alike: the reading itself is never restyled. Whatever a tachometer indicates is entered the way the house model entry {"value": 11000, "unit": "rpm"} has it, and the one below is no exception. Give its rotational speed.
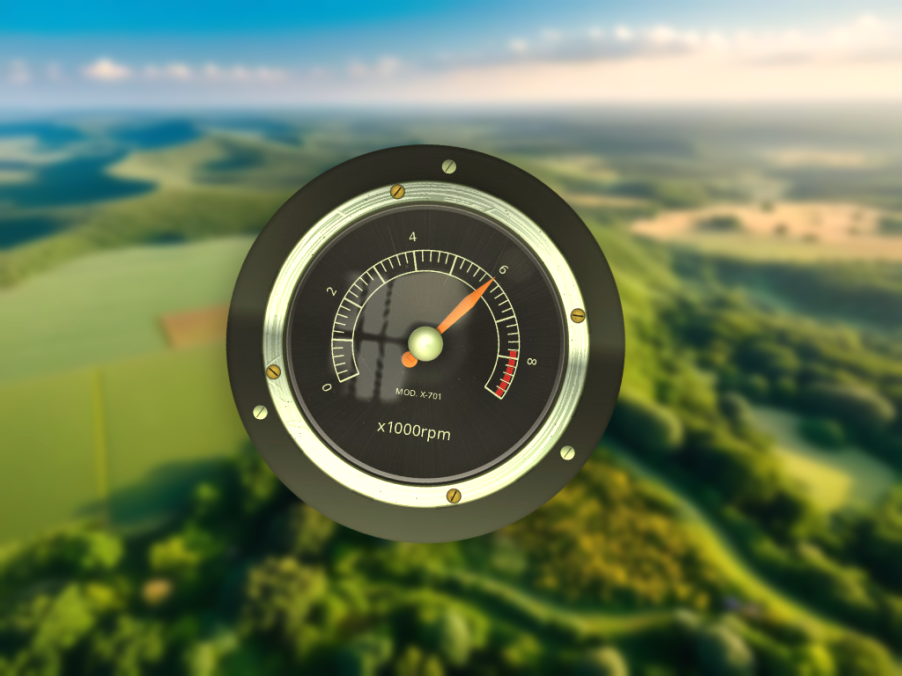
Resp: {"value": 6000, "unit": "rpm"}
